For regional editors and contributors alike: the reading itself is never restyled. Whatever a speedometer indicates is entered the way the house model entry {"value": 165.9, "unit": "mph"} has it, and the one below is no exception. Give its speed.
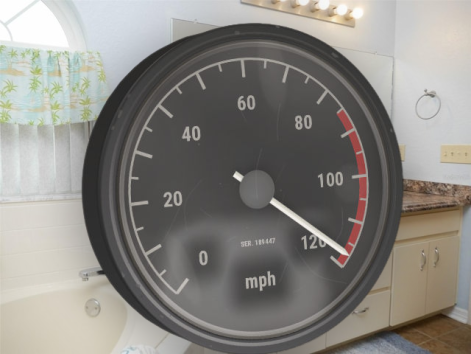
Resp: {"value": 117.5, "unit": "mph"}
